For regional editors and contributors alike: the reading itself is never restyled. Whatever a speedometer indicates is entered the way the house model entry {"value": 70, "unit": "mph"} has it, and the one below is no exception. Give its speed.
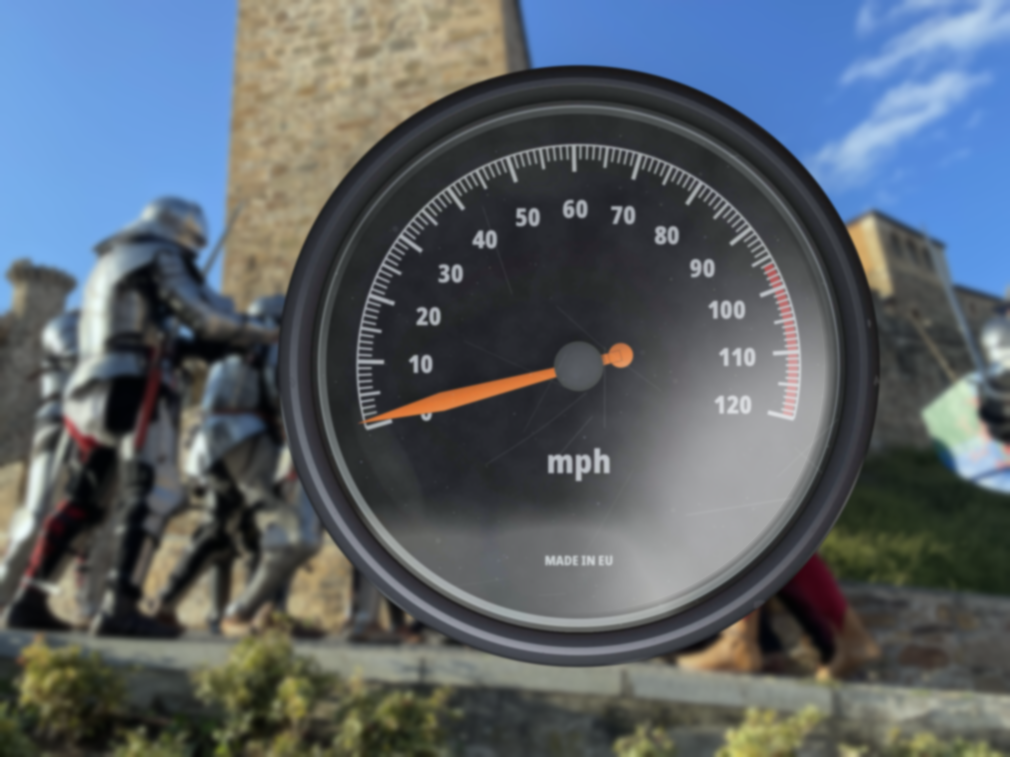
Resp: {"value": 1, "unit": "mph"}
